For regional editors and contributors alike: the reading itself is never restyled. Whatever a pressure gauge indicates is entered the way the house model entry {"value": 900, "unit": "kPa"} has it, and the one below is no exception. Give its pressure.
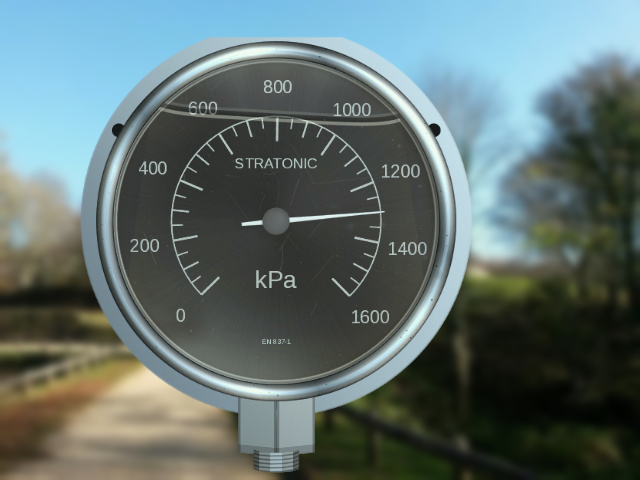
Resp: {"value": 1300, "unit": "kPa"}
